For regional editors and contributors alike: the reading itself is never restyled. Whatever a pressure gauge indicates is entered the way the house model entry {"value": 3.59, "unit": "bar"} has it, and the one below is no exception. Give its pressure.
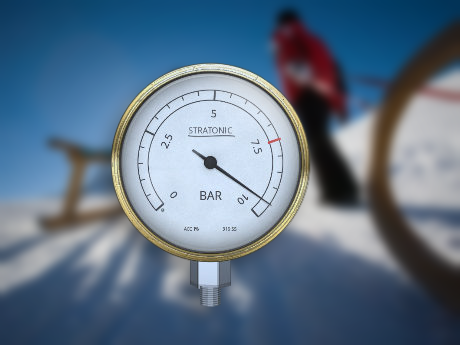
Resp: {"value": 9.5, "unit": "bar"}
